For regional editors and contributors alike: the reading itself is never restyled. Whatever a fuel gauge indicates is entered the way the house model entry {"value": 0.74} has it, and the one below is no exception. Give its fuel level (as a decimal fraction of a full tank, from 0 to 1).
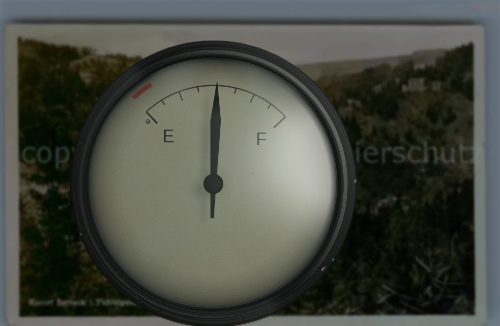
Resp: {"value": 0.5}
